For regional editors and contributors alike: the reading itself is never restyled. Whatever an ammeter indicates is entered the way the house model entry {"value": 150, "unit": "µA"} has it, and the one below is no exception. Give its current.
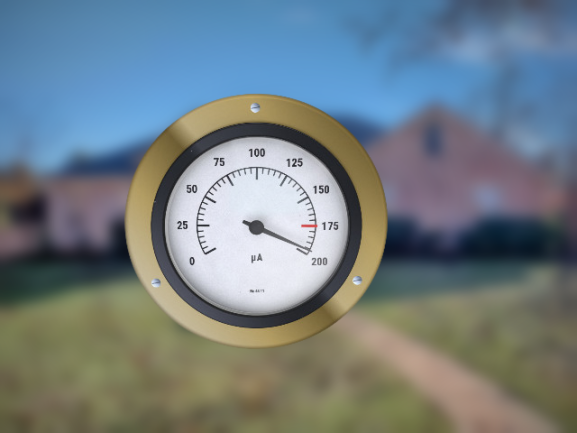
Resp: {"value": 195, "unit": "µA"}
